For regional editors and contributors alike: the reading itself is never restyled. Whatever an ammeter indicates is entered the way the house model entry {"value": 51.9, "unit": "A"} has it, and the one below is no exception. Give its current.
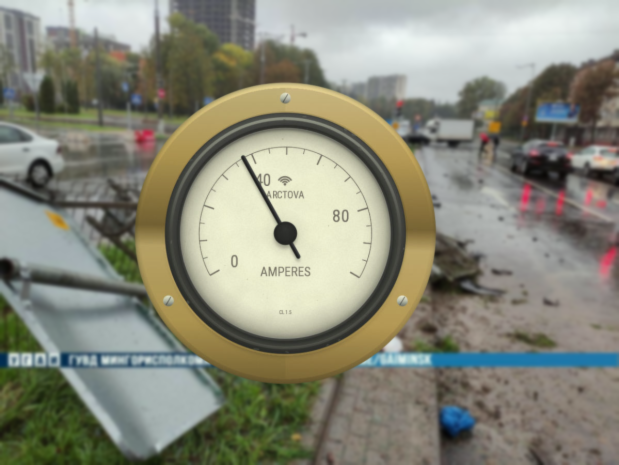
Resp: {"value": 37.5, "unit": "A"}
